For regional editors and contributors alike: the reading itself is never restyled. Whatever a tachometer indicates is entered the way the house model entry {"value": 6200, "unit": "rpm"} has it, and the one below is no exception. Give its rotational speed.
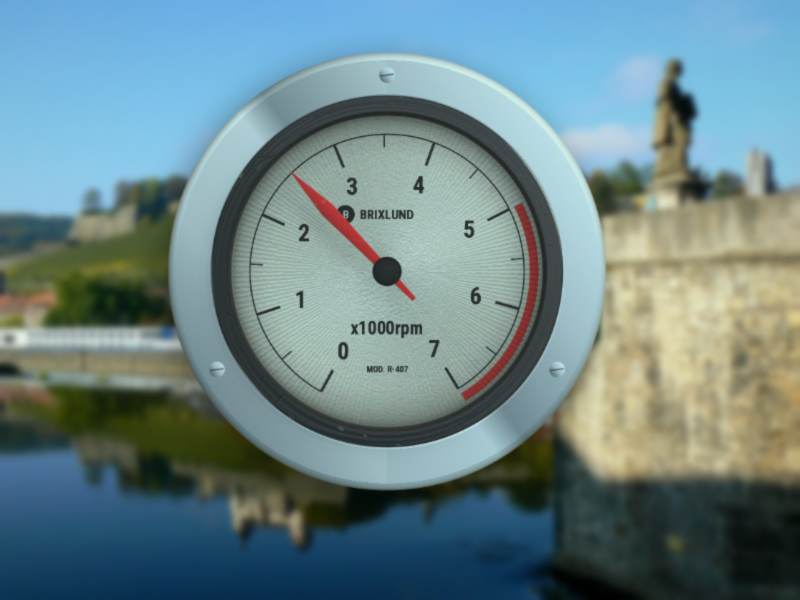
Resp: {"value": 2500, "unit": "rpm"}
